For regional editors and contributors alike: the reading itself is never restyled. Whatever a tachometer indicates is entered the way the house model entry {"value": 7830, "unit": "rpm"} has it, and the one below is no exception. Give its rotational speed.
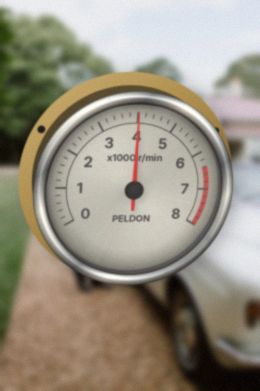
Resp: {"value": 4000, "unit": "rpm"}
